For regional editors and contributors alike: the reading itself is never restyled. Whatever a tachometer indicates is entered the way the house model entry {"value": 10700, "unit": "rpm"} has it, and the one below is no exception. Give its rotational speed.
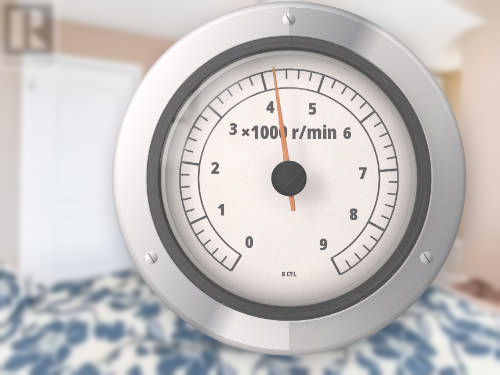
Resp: {"value": 4200, "unit": "rpm"}
